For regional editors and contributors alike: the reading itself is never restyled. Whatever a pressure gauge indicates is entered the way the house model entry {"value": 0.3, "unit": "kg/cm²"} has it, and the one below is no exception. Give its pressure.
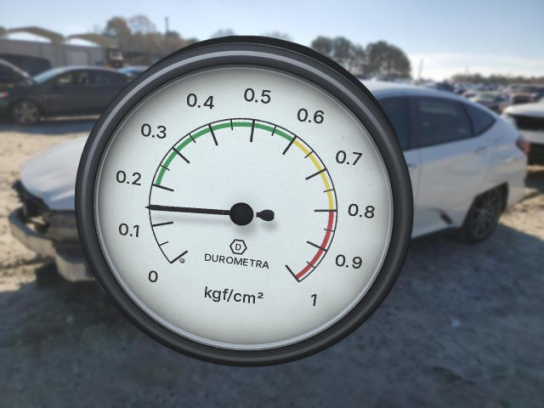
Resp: {"value": 0.15, "unit": "kg/cm²"}
